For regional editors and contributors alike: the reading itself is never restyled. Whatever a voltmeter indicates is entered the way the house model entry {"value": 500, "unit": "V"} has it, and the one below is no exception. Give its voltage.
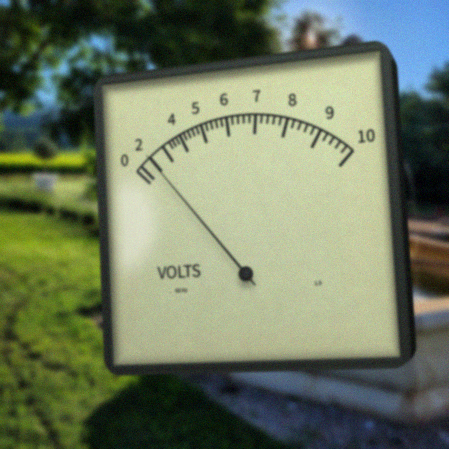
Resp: {"value": 2, "unit": "V"}
